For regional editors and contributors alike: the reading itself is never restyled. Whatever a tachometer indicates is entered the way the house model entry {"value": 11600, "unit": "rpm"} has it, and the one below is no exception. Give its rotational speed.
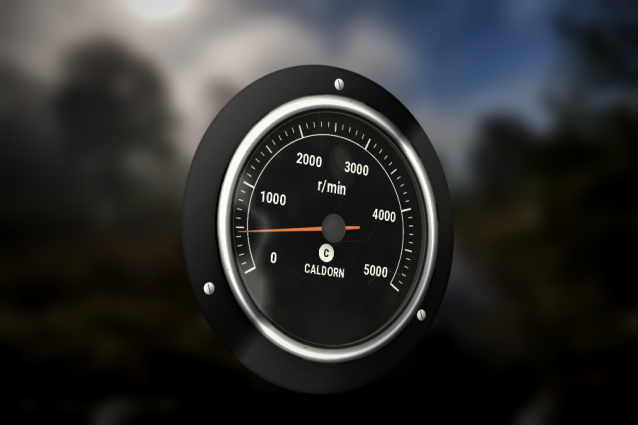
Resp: {"value": 450, "unit": "rpm"}
